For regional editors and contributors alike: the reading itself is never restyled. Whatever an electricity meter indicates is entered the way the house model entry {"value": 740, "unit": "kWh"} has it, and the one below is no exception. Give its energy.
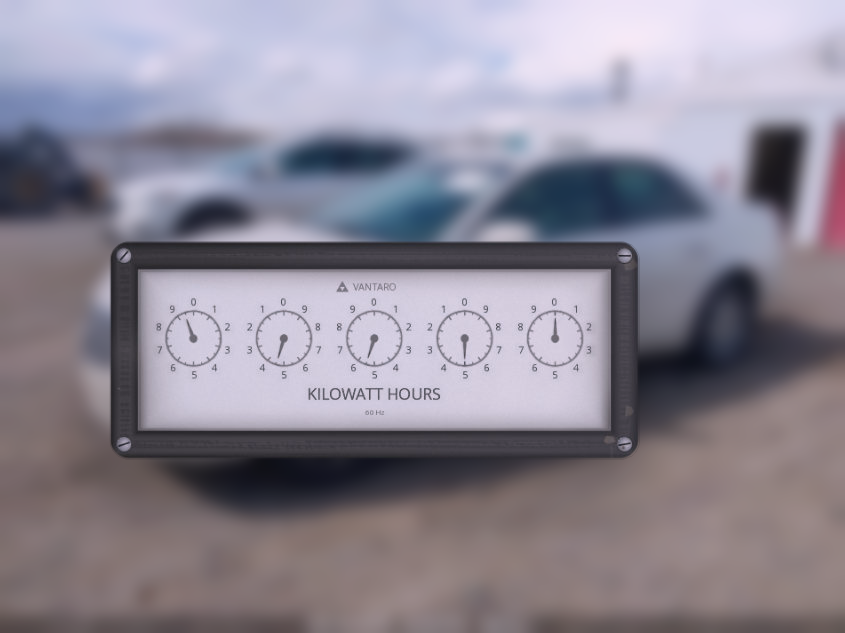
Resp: {"value": 94550, "unit": "kWh"}
